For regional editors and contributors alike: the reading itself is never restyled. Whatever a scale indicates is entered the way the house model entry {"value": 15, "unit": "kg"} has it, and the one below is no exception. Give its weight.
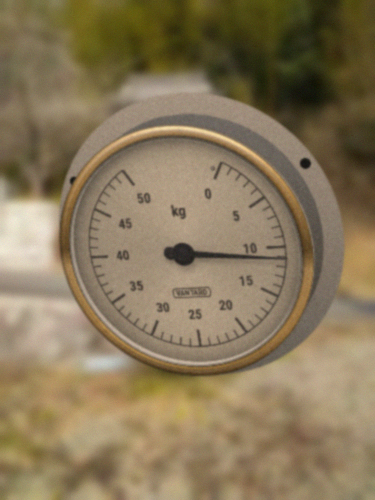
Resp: {"value": 11, "unit": "kg"}
